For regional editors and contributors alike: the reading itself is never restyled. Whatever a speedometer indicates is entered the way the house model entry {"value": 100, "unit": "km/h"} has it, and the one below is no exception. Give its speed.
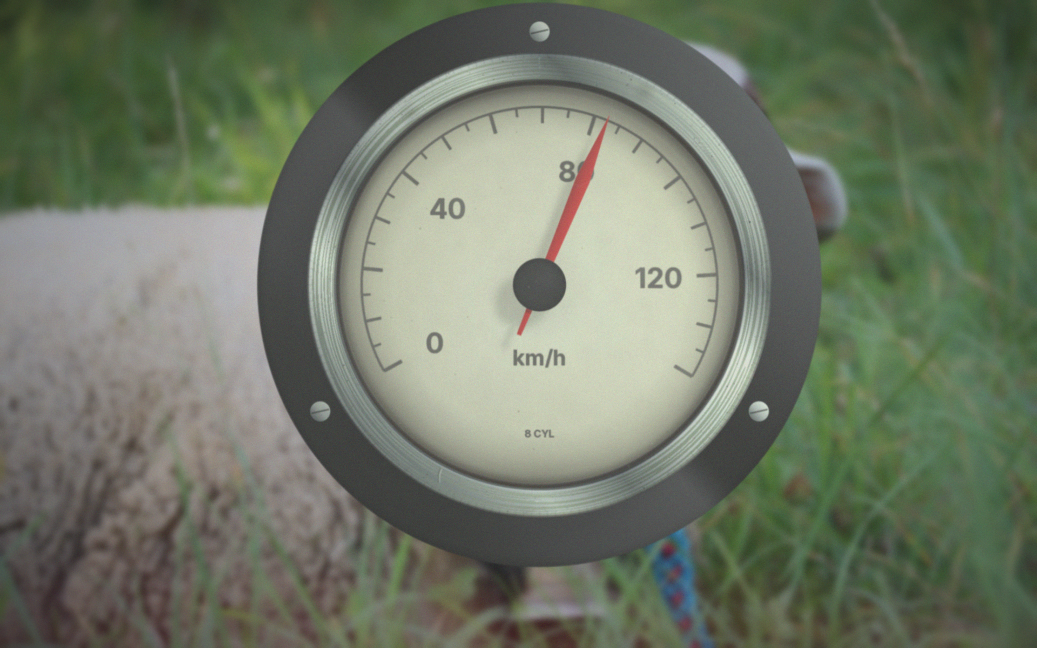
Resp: {"value": 82.5, "unit": "km/h"}
